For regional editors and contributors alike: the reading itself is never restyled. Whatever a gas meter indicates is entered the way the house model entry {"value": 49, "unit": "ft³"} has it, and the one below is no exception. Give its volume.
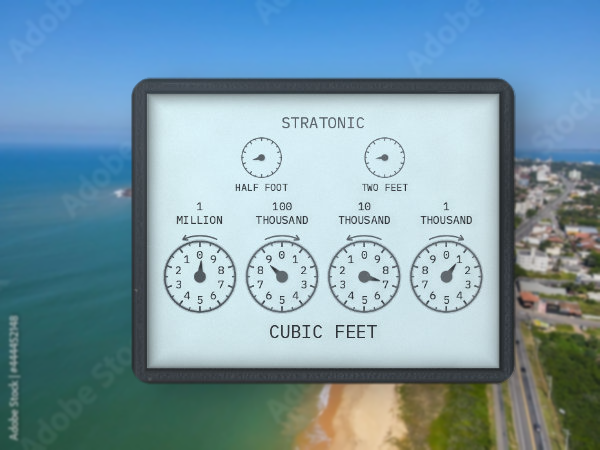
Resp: {"value": 987100, "unit": "ft³"}
